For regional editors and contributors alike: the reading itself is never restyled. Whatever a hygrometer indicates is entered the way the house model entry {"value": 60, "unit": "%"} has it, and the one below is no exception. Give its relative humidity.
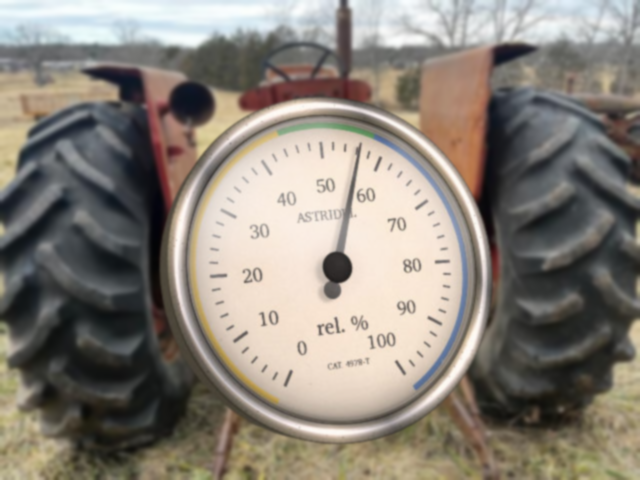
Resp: {"value": 56, "unit": "%"}
